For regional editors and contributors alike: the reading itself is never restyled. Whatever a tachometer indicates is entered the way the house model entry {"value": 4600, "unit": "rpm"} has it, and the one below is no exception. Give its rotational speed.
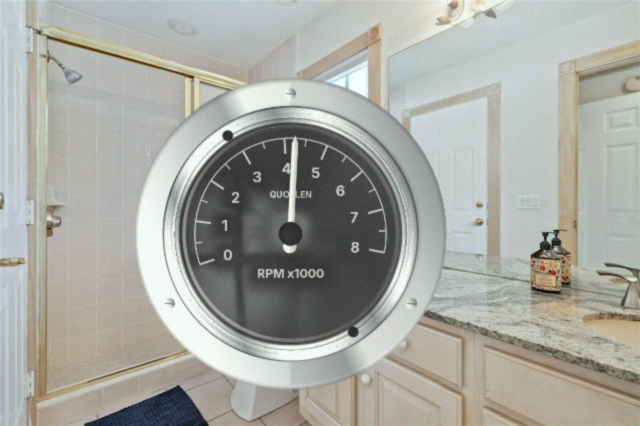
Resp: {"value": 4250, "unit": "rpm"}
